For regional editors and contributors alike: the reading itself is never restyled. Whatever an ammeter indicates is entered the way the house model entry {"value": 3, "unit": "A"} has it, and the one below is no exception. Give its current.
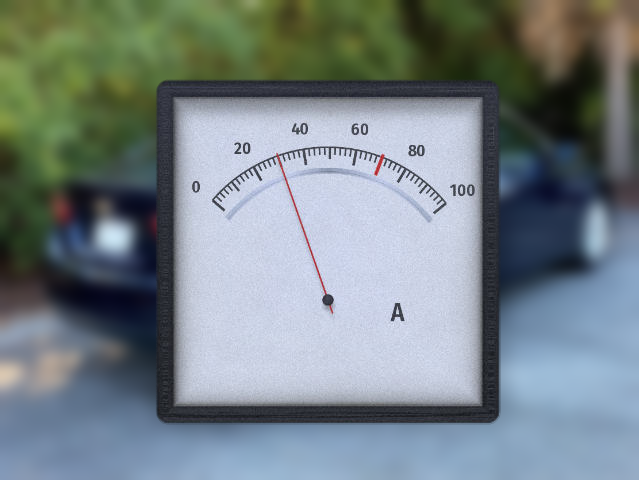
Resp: {"value": 30, "unit": "A"}
